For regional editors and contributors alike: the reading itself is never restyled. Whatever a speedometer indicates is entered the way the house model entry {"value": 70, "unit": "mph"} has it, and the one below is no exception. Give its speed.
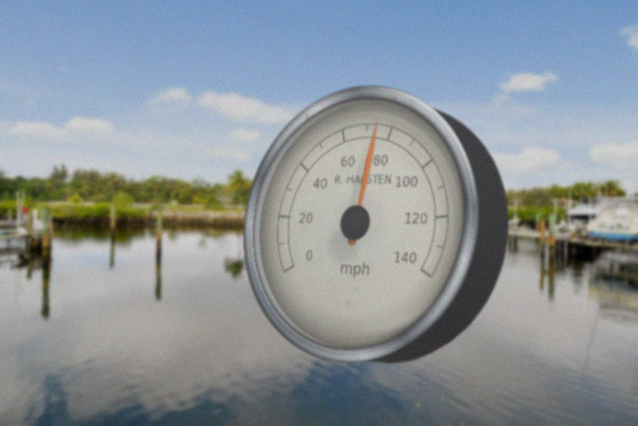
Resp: {"value": 75, "unit": "mph"}
